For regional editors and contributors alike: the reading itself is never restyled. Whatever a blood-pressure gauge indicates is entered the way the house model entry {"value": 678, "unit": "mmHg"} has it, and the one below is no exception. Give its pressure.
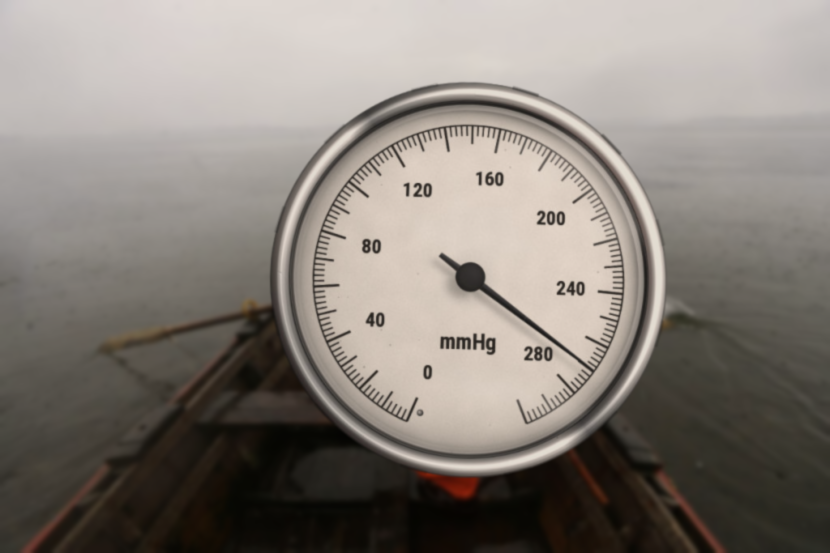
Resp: {"value": 270, "unit": "mmHg"}
